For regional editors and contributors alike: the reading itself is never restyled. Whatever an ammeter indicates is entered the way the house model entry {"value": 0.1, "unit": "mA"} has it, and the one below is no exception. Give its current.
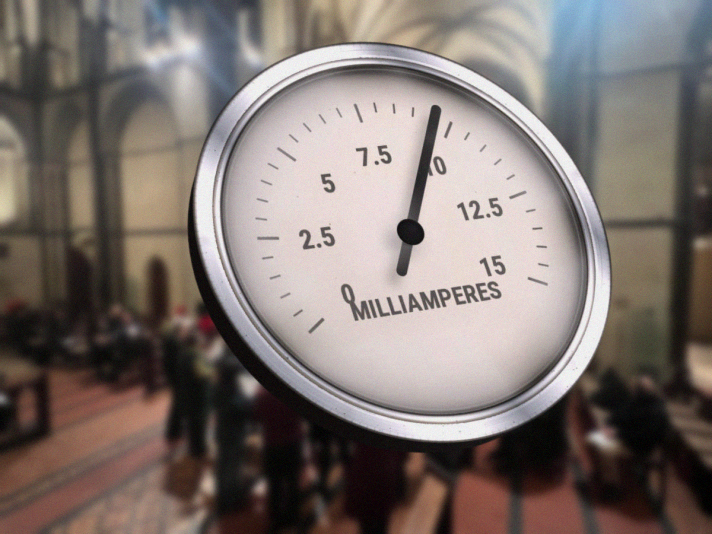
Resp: {"value": 9.5, "unit": "mA"}
